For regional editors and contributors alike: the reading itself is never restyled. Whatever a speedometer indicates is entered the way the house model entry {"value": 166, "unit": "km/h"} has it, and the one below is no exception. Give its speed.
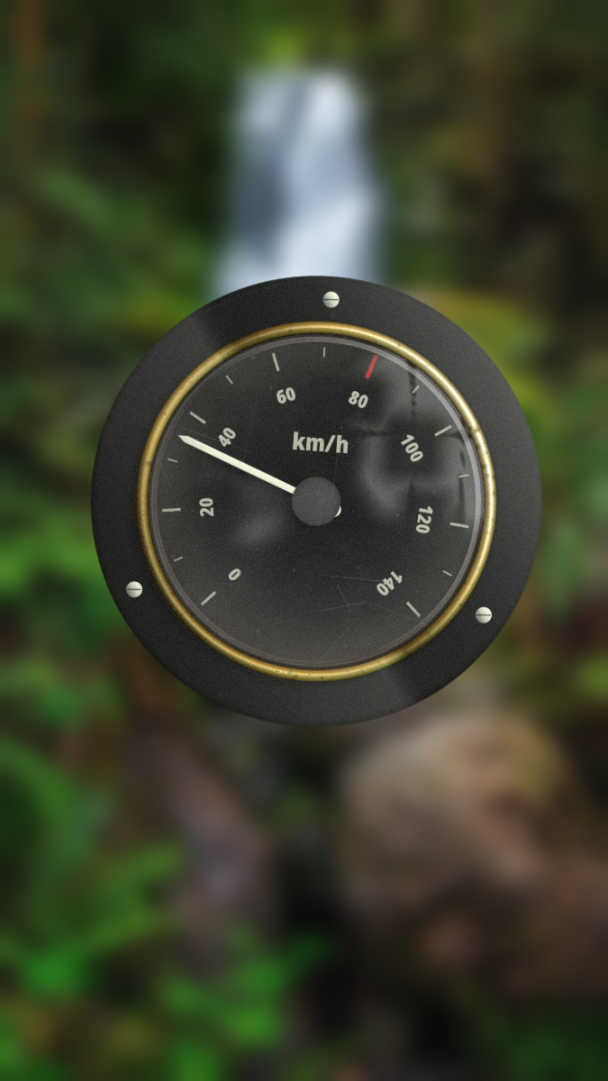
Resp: {"value": 35, "unit": "km/h"}
